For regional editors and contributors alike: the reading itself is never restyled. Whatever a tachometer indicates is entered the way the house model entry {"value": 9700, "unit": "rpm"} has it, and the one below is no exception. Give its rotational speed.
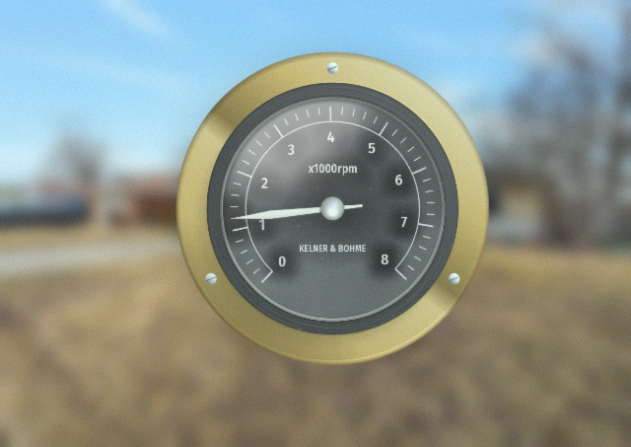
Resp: {"value": 1200, "unit": "rpm"}
